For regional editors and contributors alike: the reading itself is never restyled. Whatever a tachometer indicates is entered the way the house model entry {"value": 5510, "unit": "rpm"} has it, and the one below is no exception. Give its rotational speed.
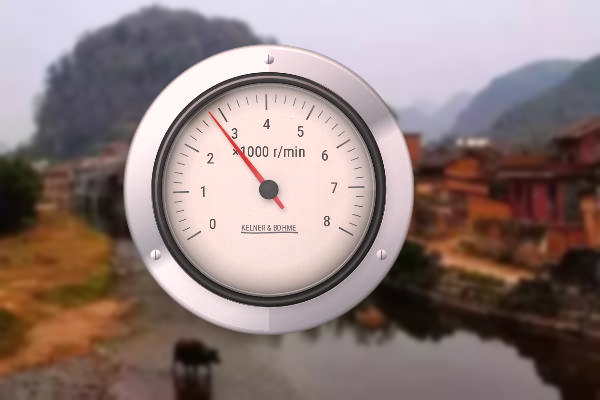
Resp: {"value": 2800, "unit": "rpm"}
